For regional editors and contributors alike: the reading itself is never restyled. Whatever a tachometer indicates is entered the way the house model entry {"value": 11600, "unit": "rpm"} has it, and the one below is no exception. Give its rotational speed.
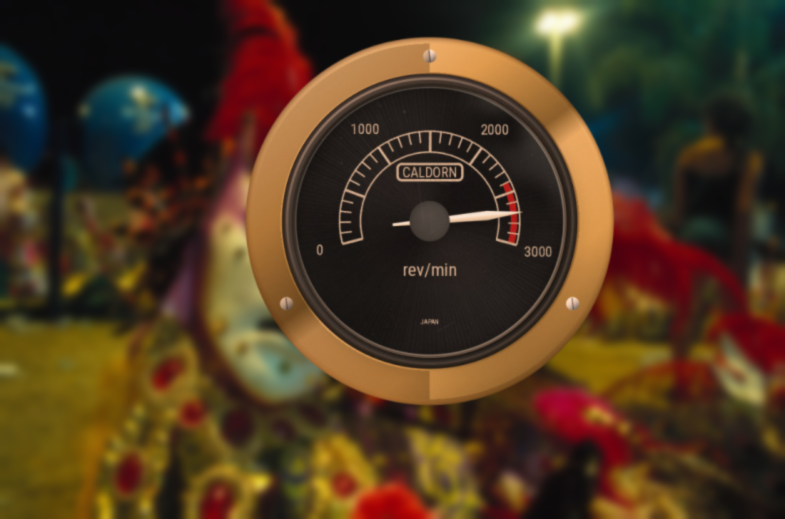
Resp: {"value": 2700, "unit": "rpm"}
